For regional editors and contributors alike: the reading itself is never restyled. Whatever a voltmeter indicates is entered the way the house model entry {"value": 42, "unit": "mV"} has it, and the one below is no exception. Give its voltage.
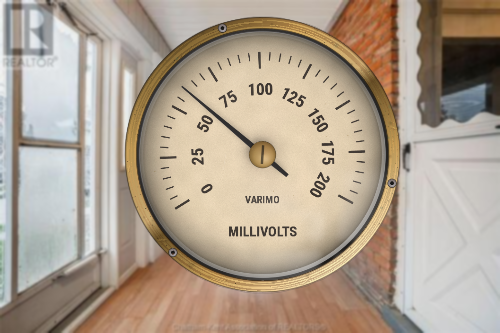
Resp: {"value": 60, "unit": "mV"}
